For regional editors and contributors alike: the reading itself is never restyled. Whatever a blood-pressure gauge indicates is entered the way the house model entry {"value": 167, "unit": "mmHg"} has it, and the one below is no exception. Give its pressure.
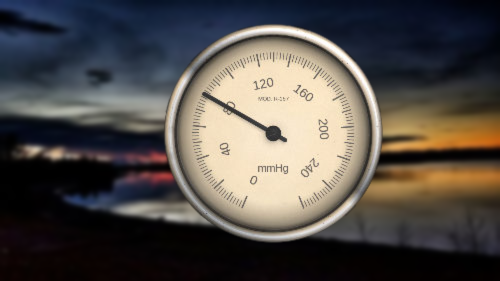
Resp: {"value": 80, "unit": "mmHg"}
